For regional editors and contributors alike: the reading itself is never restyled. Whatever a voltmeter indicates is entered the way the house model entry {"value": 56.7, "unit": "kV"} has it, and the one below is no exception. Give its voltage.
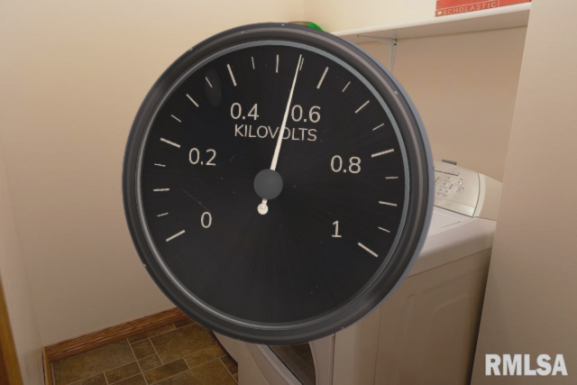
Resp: {"value": 0.55, "unit": "kV"}
